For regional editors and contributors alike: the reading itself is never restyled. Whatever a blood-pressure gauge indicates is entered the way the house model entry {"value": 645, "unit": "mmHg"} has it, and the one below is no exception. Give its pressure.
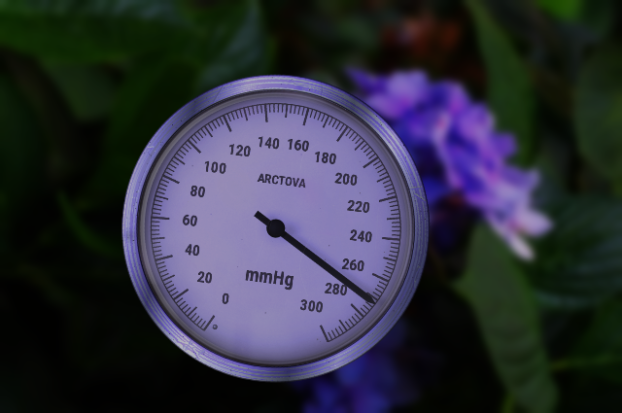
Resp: {"value": 272, "unit": "mmHg"}
